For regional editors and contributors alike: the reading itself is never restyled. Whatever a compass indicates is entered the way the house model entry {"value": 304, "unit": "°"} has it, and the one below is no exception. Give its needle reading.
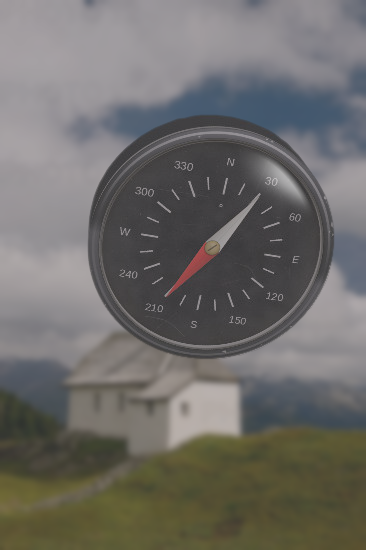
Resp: {"value": 210, "unit": "°"}
